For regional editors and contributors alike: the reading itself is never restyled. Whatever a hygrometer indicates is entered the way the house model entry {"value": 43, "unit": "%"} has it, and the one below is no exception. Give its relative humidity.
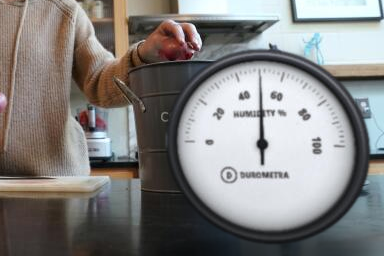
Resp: {"value": 50, "unit": "%"}
